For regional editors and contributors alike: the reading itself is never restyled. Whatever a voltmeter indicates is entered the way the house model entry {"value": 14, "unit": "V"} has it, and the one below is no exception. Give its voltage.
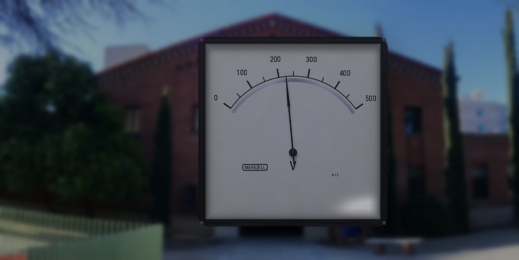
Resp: {"value": 225, "unit": "V"}
